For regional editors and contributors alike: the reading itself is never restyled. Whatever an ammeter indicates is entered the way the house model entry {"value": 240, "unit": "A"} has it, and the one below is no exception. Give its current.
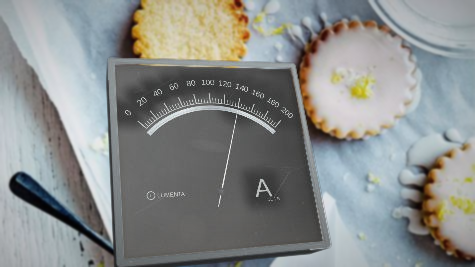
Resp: {"value": 140, "unit": "A"}
